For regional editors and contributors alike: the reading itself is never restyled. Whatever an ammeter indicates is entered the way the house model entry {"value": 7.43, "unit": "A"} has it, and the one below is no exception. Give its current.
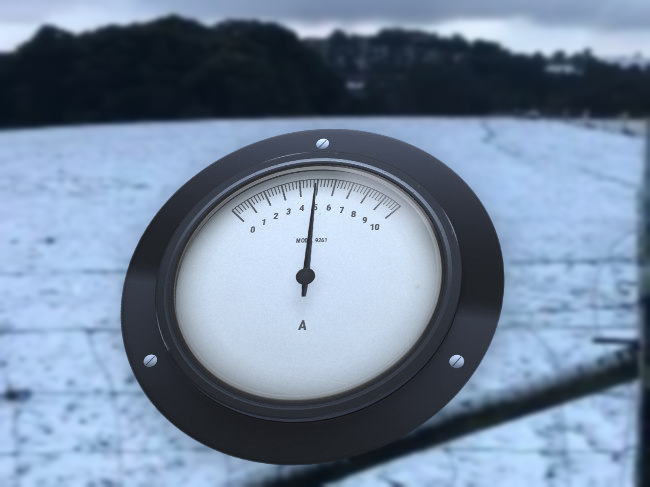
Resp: {"value": 5, "unit": "A"}
